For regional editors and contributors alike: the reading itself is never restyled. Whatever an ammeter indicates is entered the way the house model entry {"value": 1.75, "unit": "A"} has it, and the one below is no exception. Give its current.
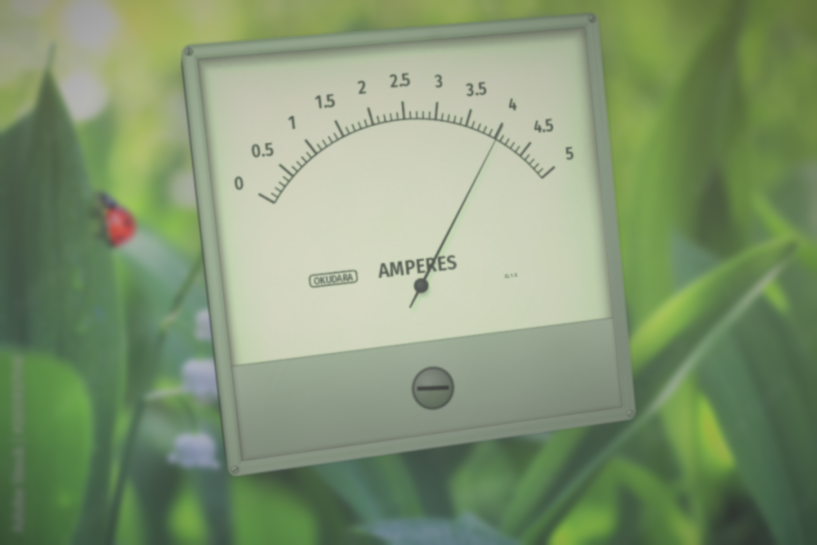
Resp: {"value": 4, "unit": "A"}
